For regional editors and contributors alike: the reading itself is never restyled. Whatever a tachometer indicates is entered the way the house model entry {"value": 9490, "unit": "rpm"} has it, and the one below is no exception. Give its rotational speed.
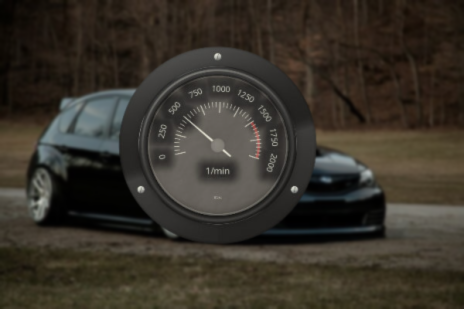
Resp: {"value": 500, "unit": "rpm"}
